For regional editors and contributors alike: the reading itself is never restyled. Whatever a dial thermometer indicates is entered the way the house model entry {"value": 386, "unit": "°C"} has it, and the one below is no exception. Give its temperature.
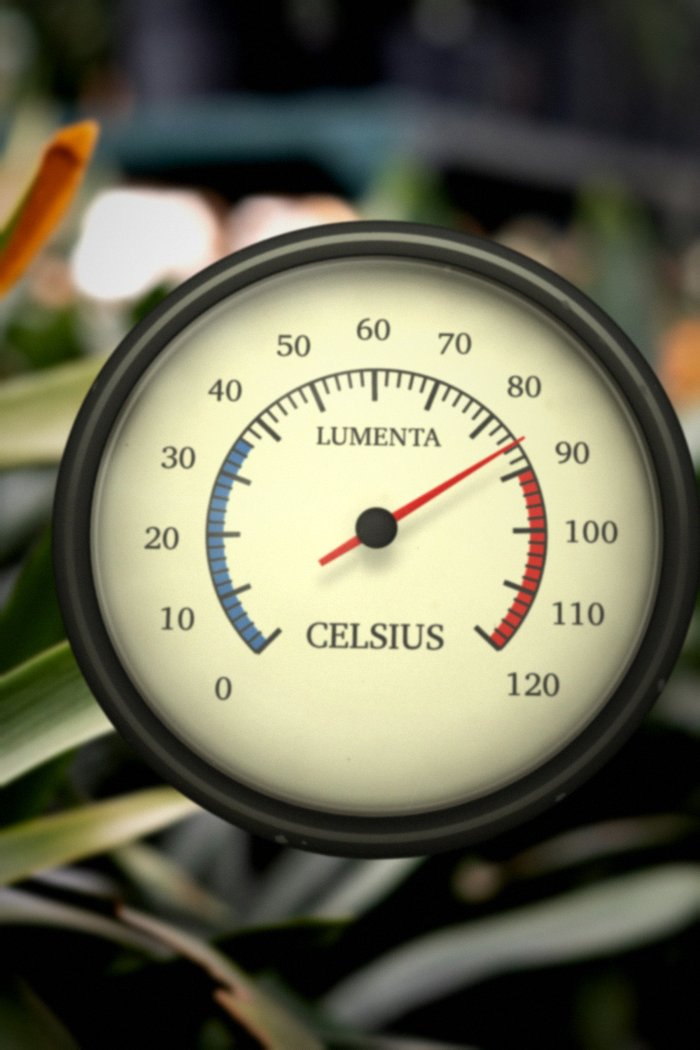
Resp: {"value": 86, "unit": "°C"}
